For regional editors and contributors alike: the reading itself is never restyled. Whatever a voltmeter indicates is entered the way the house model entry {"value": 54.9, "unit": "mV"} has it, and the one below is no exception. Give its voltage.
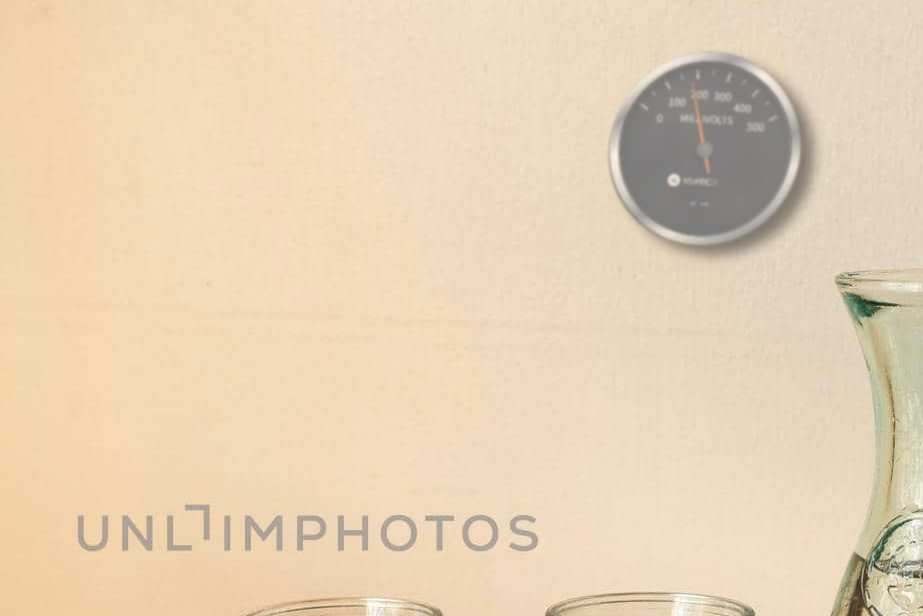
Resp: {"value": 175, "unit": "mV"}
